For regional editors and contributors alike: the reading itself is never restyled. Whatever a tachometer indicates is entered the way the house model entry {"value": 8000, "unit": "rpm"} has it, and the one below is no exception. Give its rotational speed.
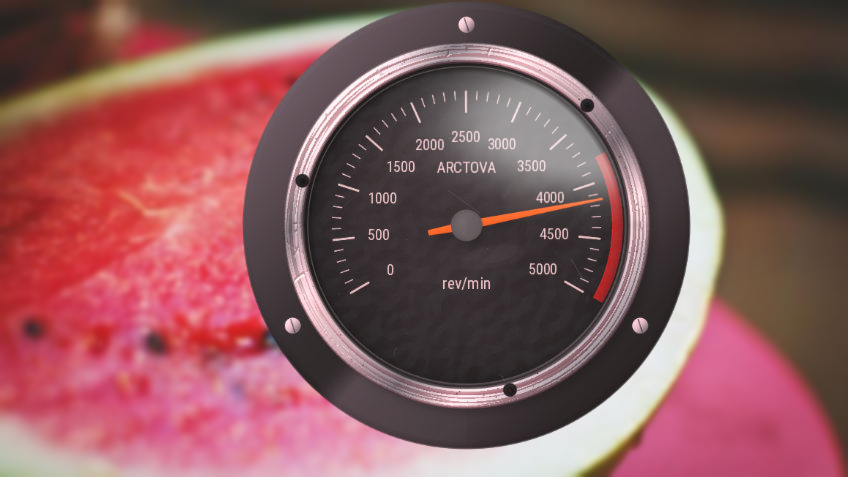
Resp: {"value": 4150, "unit": "rpm"}
